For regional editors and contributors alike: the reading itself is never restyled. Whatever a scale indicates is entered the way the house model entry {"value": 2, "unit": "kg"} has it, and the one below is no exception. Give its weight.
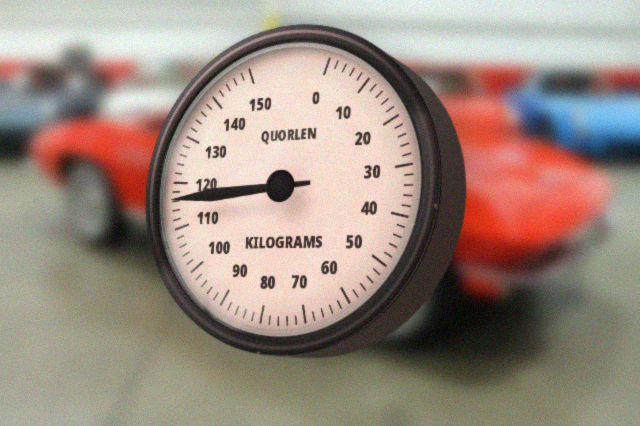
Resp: {"value": 116, "unit": "kg"}
